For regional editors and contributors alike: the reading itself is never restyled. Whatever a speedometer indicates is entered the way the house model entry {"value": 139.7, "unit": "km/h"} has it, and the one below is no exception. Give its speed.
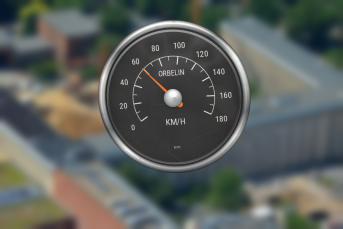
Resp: {"value": 60, "unit": "km/h"}
